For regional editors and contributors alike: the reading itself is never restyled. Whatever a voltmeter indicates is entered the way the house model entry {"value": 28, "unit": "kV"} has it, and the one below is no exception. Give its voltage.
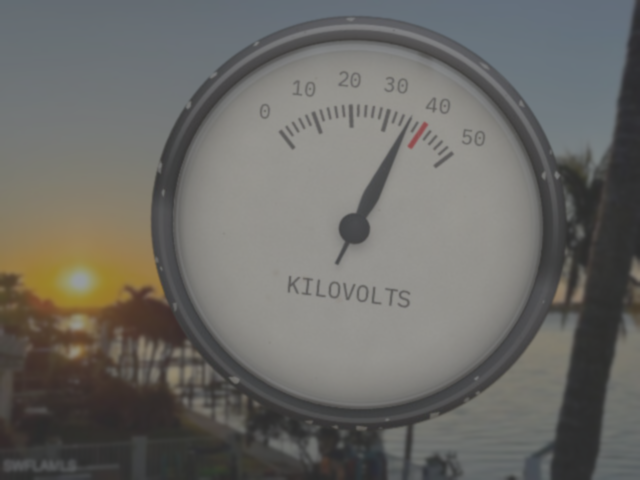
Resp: {"value": 36, "unit": "kV"}
